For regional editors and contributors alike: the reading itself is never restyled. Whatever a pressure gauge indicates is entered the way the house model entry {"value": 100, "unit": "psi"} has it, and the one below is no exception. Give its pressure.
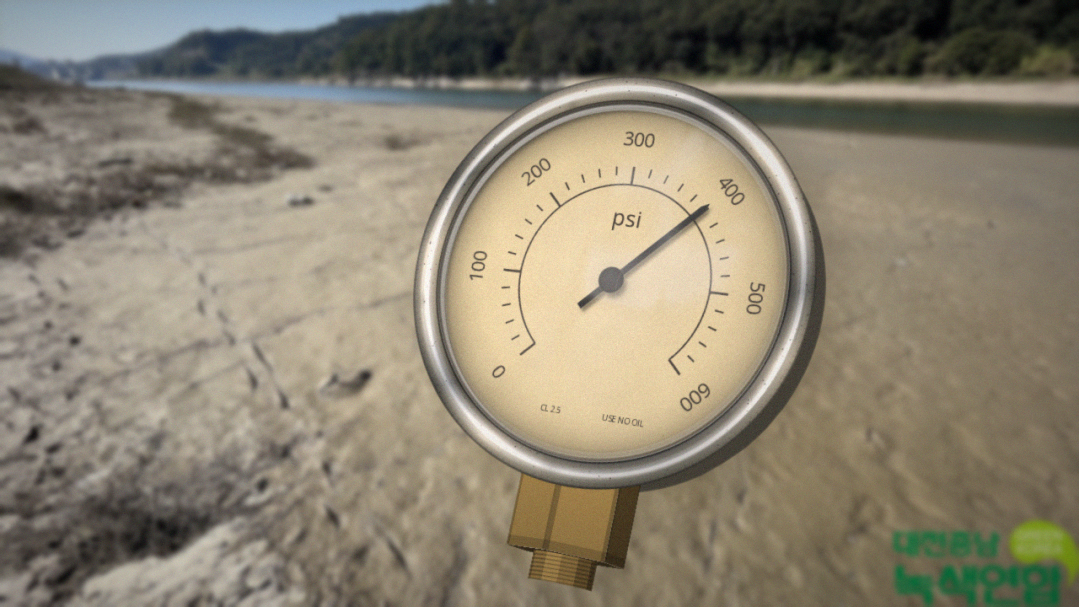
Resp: {"value": 400, "unit": "psi"}
